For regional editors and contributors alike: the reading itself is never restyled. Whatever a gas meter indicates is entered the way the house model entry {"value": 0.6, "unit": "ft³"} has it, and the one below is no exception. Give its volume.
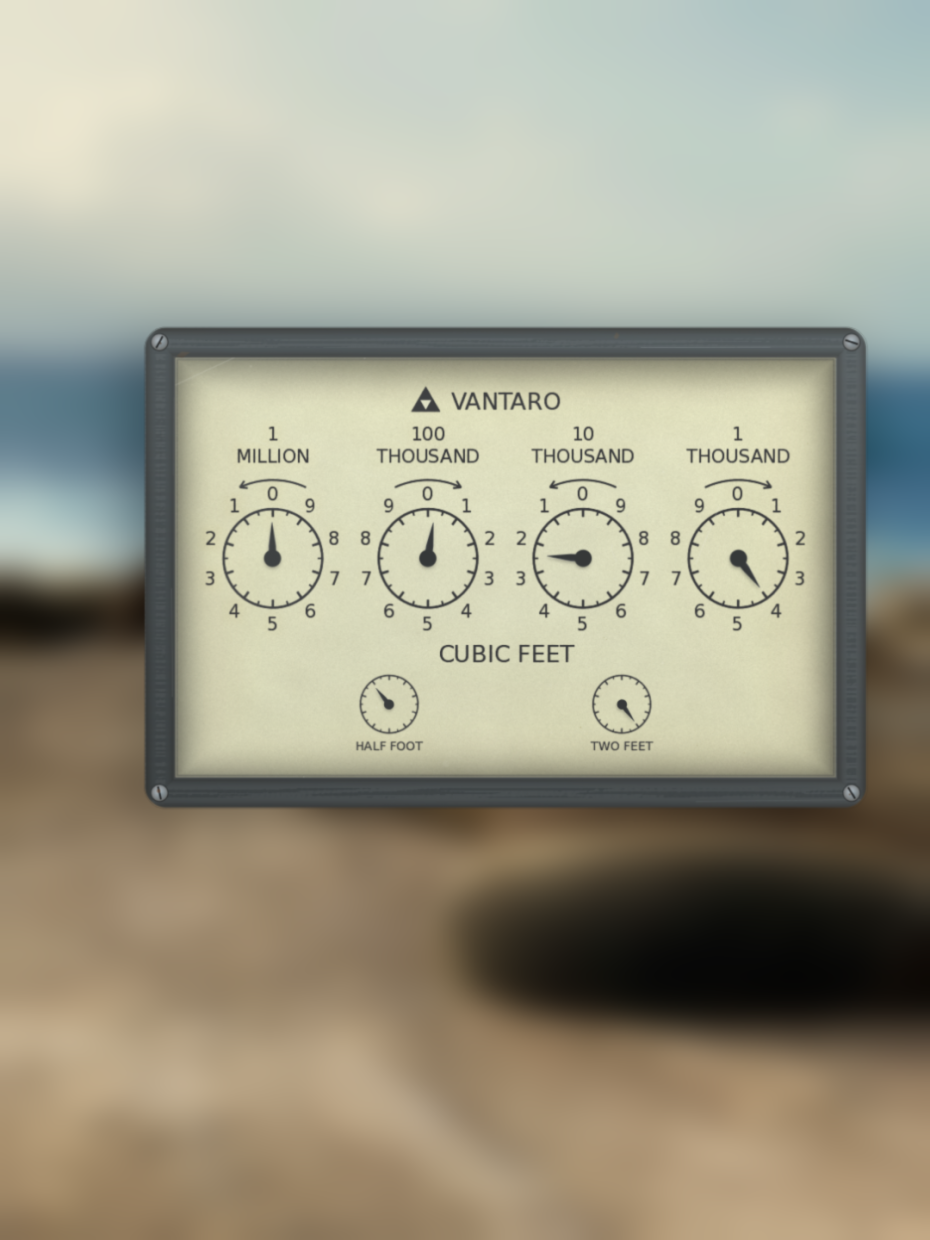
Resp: {"value": 2400, "unit": "ft³"}
